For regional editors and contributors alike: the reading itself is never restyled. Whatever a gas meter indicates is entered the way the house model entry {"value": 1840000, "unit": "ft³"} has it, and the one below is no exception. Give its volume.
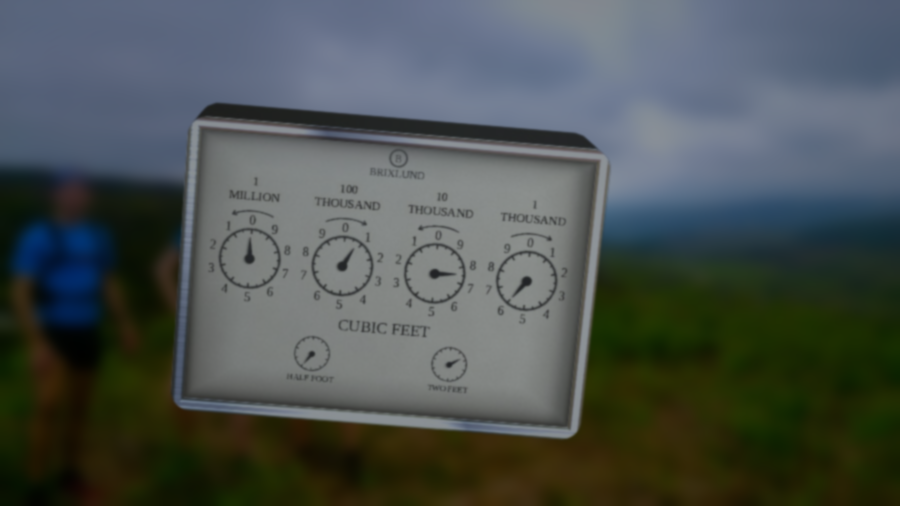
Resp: {"value": 7600, "unit": "ft³"}
